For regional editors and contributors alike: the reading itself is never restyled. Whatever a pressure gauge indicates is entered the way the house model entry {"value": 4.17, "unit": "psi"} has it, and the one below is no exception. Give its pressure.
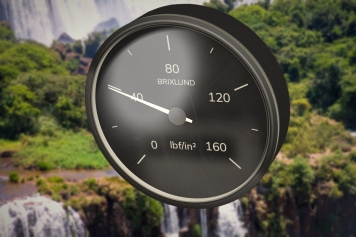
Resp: {"value": 40, "unit": "psi"}
